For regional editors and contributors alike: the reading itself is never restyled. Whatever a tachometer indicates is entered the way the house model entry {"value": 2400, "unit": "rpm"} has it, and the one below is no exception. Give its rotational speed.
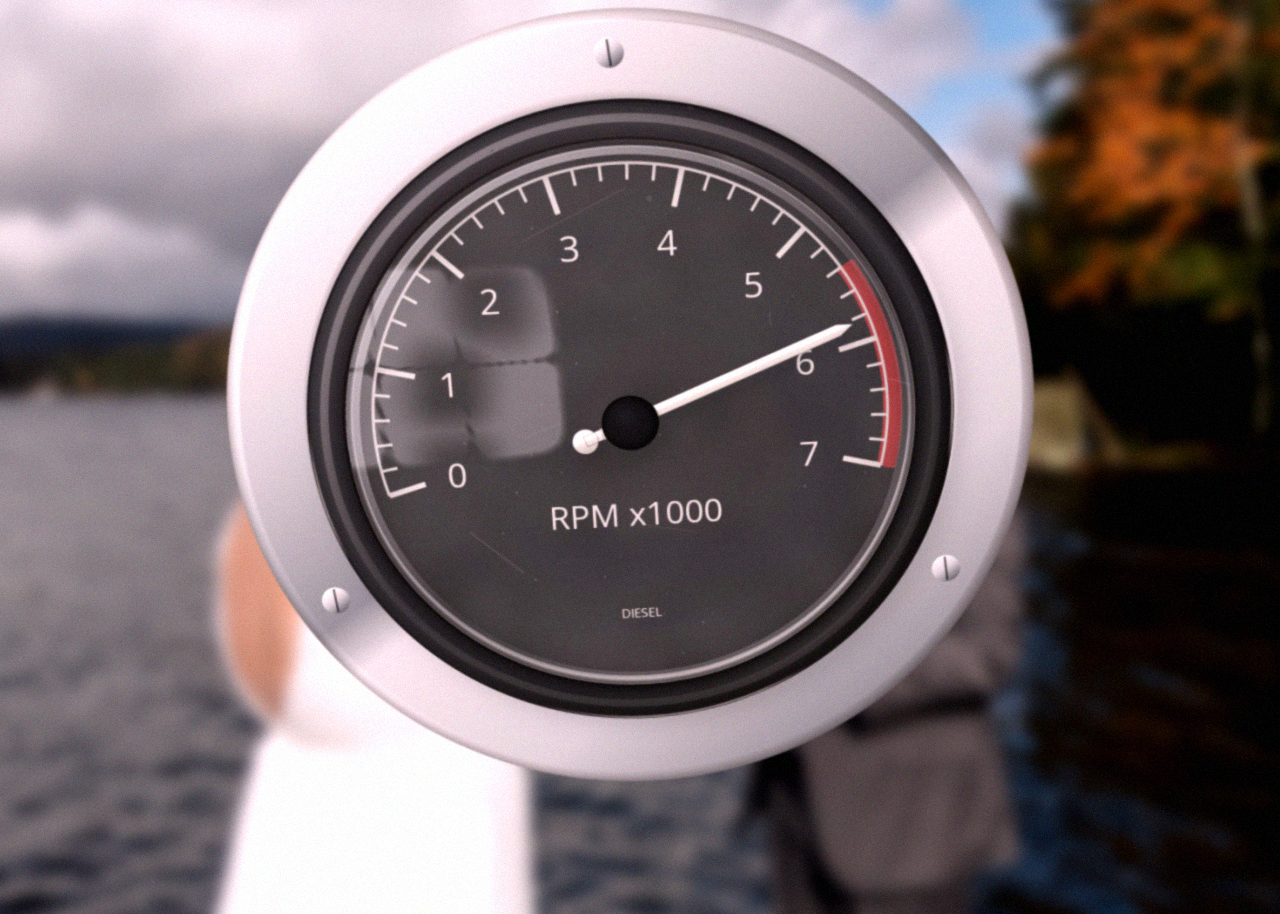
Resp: {"value": 5800, "unit": "rpm"}
